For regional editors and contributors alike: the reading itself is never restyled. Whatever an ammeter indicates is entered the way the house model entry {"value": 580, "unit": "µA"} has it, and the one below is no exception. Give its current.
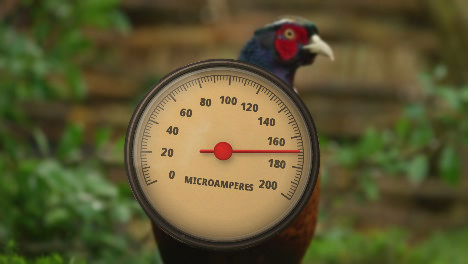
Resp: {"value": 170, "unit": "µA"}
